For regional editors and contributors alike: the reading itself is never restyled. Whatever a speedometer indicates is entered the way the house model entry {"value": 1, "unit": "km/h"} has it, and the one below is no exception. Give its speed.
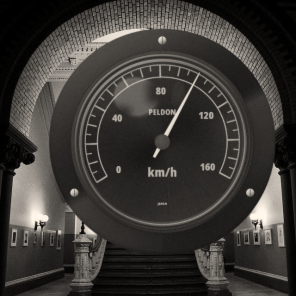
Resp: {"value": 100, "unit": "km/h"}
